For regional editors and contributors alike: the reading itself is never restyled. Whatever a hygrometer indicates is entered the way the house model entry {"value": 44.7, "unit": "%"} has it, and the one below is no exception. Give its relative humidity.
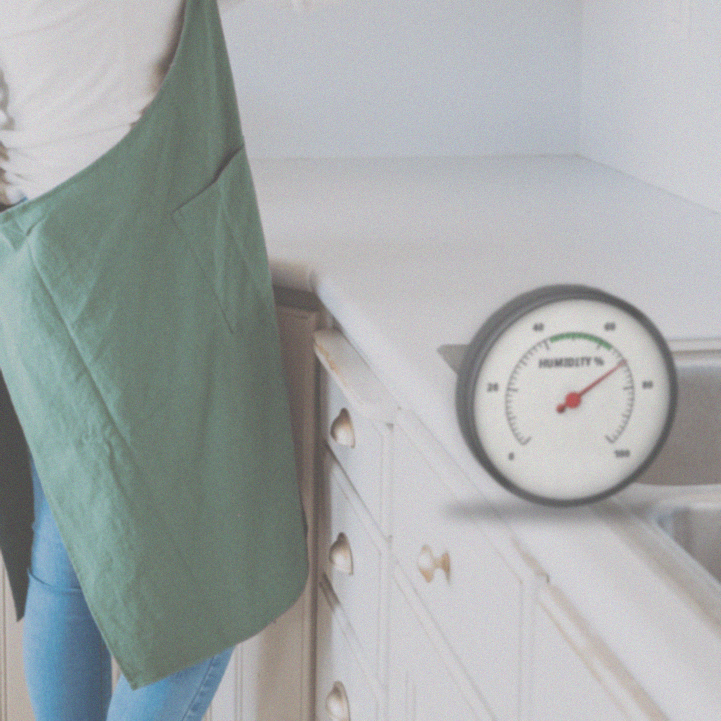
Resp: {"value": 70, "unit": "%"}
